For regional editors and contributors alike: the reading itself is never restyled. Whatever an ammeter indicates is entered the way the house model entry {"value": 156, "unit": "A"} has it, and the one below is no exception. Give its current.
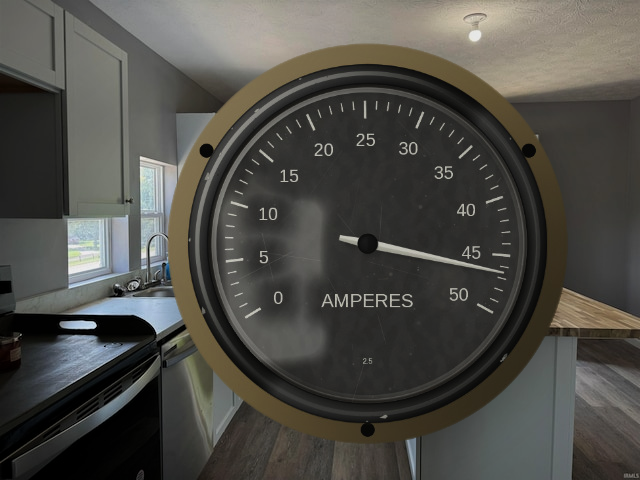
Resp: {"value": 46.5, "unit": "A"}
